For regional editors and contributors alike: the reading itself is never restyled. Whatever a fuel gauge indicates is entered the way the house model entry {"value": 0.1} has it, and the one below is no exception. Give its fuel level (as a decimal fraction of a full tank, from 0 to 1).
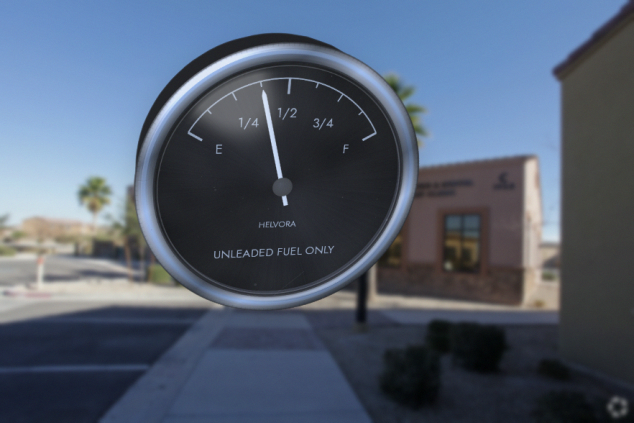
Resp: {"value": 0.375}
